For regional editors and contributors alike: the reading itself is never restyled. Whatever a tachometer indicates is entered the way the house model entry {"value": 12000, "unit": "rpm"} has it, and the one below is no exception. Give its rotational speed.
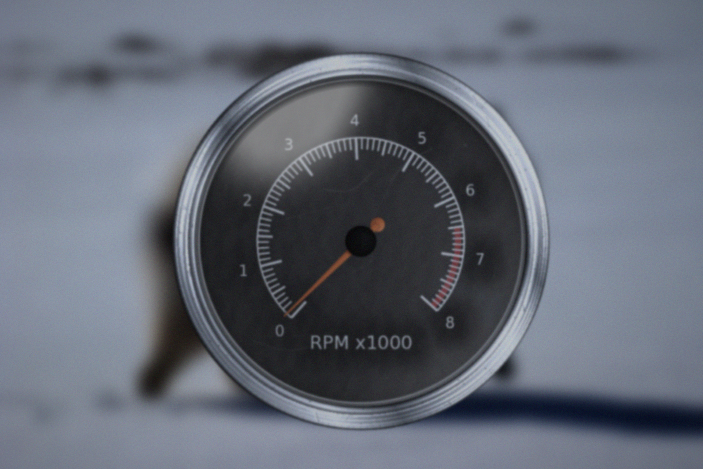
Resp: {"value": 100, "unit": "rpm"}
